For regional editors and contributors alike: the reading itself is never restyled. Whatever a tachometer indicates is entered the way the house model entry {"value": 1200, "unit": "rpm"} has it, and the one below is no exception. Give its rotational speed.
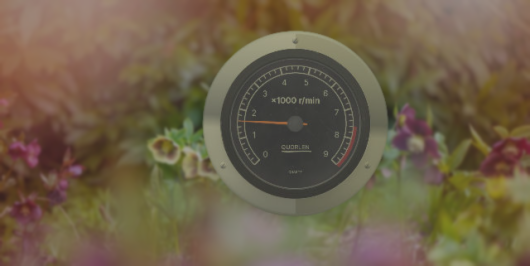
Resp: {"value": 1600, "unit": "rpm"}
